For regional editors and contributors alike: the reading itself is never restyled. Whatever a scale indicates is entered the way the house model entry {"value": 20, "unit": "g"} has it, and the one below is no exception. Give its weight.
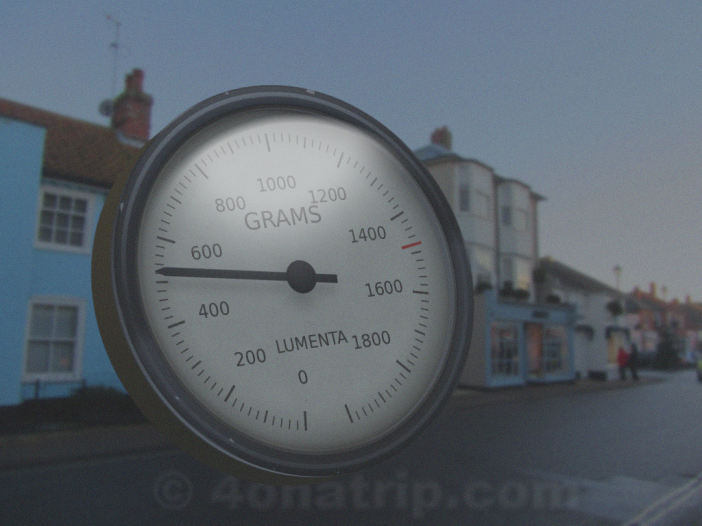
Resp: {"value": 520, "unit": "g"}
